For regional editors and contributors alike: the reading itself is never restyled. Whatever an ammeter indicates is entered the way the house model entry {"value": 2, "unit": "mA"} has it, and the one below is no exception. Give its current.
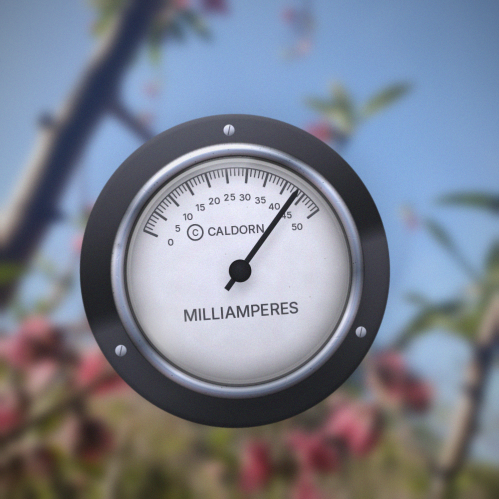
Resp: {"value": 43, "unit": "mA"}
